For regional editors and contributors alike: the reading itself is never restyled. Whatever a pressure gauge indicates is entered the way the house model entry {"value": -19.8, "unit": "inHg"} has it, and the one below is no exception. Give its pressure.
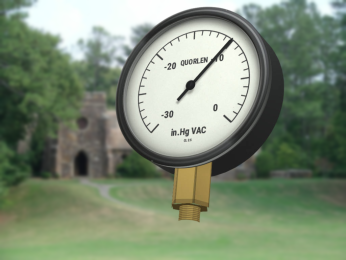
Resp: {"value": -10, "unit": "inHg"}
